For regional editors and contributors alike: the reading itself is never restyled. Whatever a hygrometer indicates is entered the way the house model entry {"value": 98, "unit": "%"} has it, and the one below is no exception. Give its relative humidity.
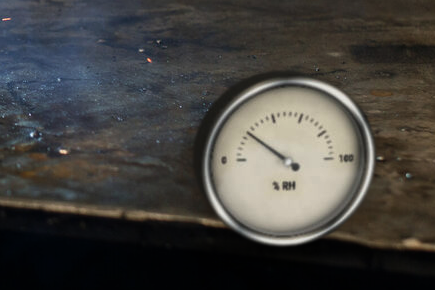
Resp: {"value": 20, "unit": "%"}
